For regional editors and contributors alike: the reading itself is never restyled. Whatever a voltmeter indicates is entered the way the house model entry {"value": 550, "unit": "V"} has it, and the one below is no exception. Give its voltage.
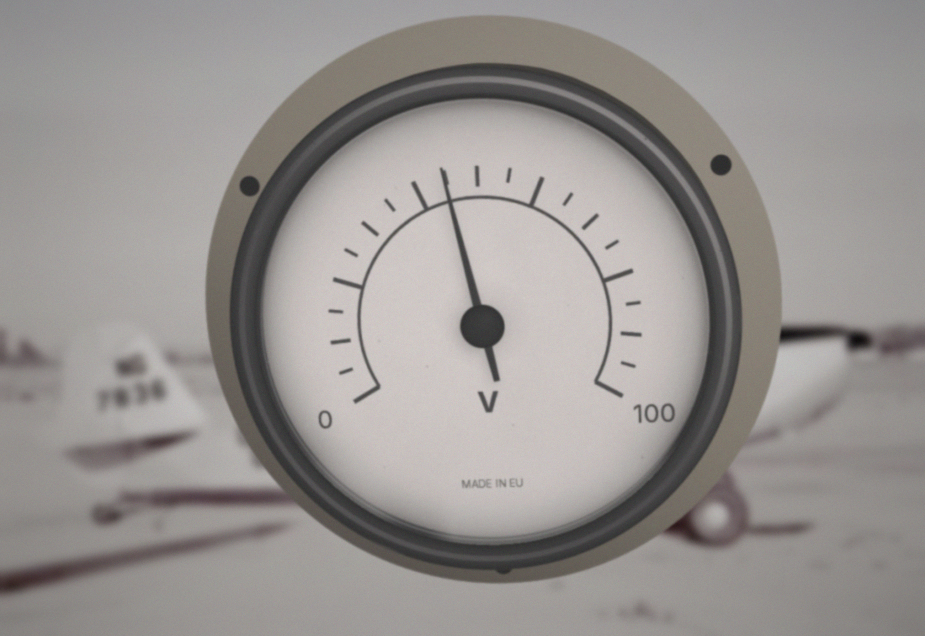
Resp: {"value": 45, "unit": "V"}
